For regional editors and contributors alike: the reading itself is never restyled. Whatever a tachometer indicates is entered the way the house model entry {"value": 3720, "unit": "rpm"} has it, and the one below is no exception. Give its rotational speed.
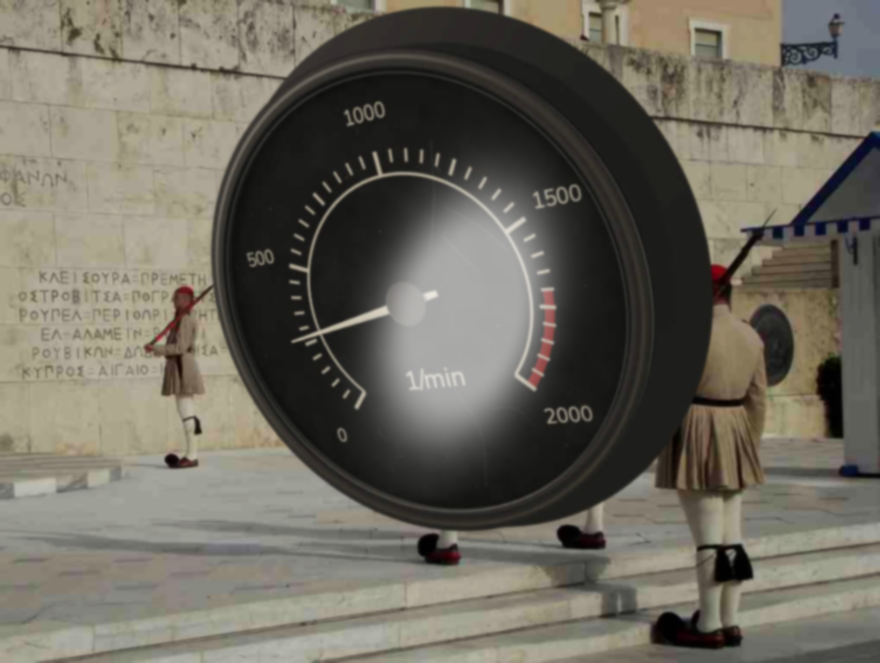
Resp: {"value": 275, "unit": "rpm"}
